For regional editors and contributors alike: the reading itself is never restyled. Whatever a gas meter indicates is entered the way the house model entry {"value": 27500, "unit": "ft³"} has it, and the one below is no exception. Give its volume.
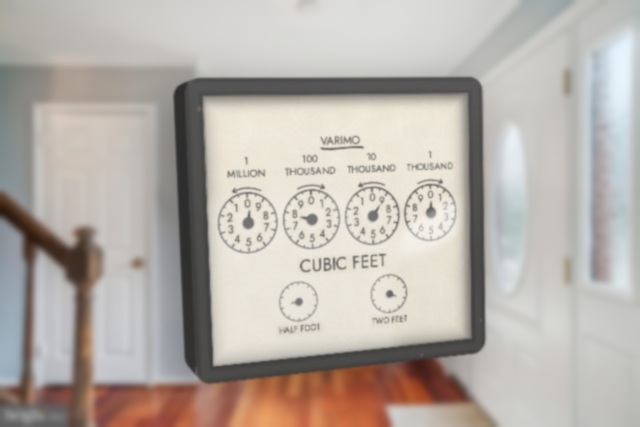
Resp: {"value": 979000, "unit": "ft³"}
